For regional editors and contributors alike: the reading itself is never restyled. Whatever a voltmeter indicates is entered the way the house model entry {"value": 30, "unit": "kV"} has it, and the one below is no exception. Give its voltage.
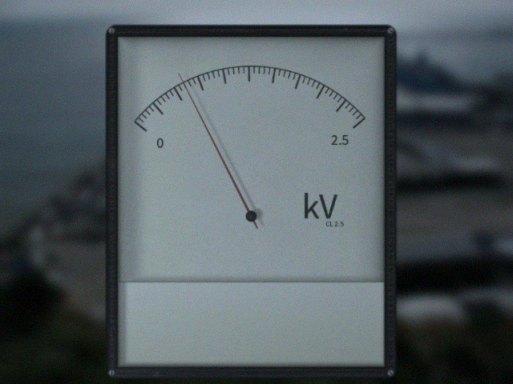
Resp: {"value": 0.6, "unit": "kV"}
